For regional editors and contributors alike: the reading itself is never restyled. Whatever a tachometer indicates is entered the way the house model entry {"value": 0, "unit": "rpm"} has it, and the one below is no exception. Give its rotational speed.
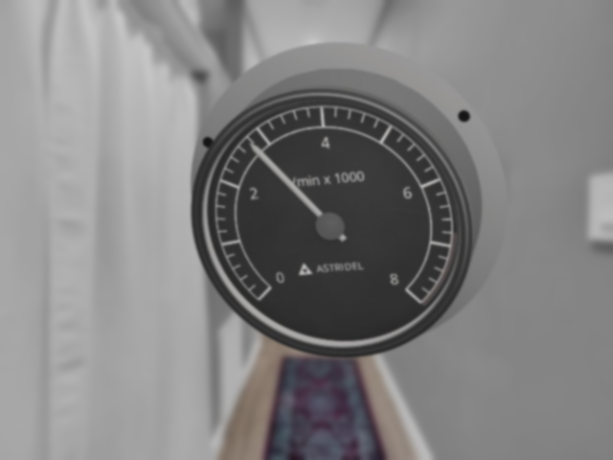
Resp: {"value": 2800, "unit": "rpm"}
